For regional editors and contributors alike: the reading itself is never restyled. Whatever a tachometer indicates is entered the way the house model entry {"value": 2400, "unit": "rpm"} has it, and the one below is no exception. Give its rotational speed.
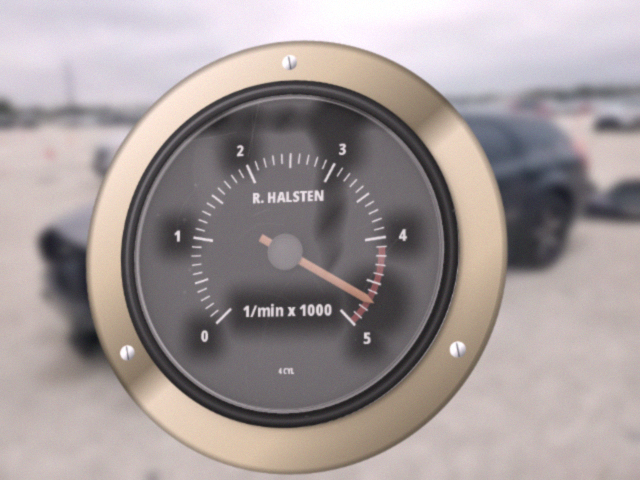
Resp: {"value": 4700, "unit": "rpm"}
